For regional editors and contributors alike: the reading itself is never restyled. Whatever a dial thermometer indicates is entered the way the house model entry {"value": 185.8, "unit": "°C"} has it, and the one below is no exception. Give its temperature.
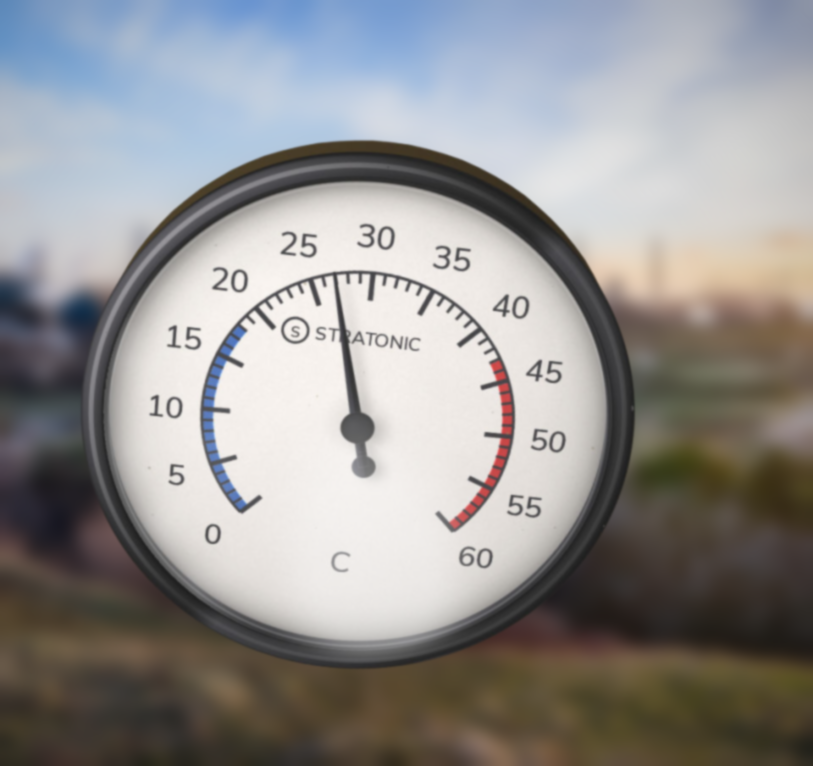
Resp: {"value": 27, "unit": "°C"}
